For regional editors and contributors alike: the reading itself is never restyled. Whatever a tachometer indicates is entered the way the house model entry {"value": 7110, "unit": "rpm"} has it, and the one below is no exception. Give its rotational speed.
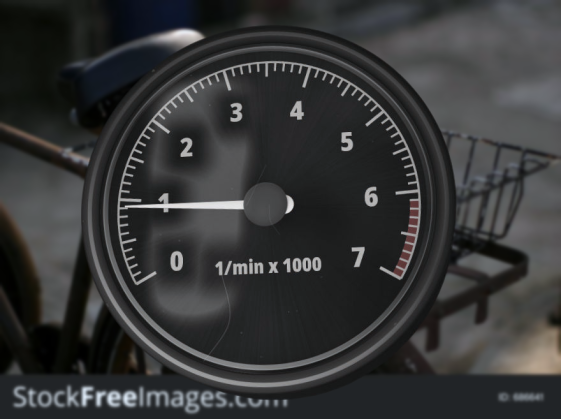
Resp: {"value": 900, "unit": "rpm"}
